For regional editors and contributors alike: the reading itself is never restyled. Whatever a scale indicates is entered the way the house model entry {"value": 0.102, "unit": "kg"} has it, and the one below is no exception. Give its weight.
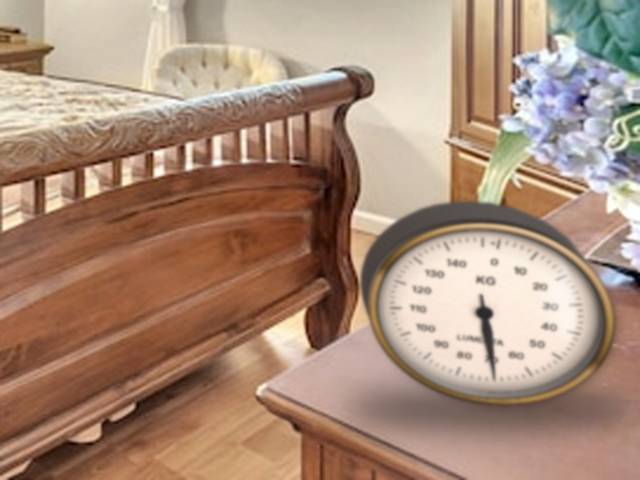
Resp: {"value": 70, "unit": "kg"}
